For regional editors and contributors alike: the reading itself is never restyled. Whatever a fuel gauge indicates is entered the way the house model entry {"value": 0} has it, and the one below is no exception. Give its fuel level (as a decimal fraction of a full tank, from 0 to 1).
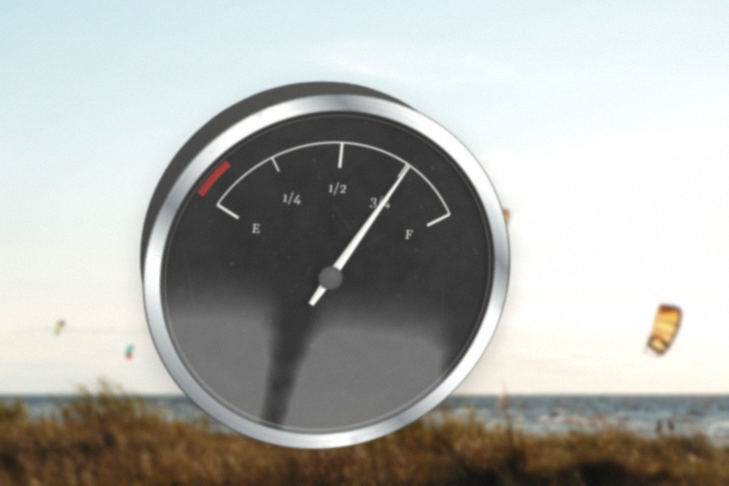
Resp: {"value": 0.75}
